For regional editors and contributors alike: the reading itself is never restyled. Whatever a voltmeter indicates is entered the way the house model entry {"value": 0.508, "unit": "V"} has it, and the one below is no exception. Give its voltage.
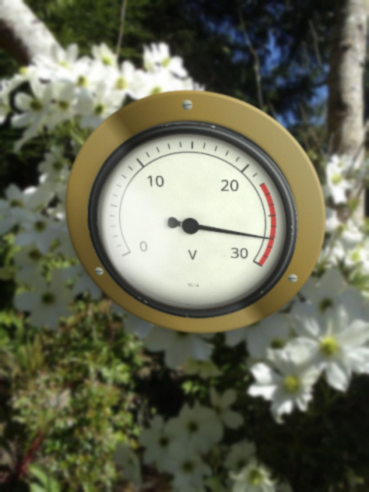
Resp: {"value": 27, "unit": "V"}
